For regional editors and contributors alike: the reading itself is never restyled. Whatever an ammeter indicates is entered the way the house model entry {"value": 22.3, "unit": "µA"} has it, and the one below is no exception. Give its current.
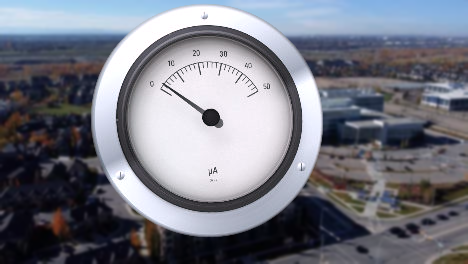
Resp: {"value": 2, "unit": "µA"}
